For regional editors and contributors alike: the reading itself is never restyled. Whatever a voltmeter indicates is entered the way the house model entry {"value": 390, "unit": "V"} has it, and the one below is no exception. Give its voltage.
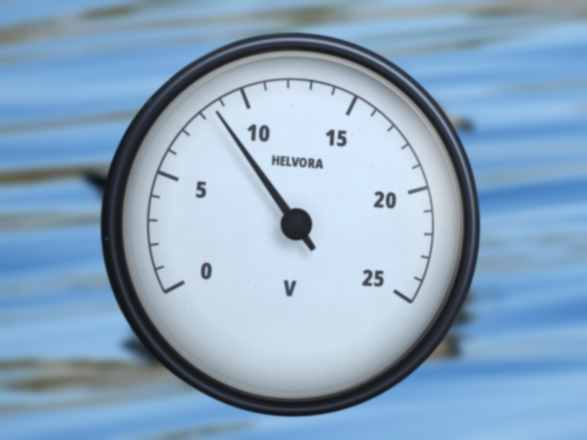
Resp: {"value": 8.5, "unit": "V"}
